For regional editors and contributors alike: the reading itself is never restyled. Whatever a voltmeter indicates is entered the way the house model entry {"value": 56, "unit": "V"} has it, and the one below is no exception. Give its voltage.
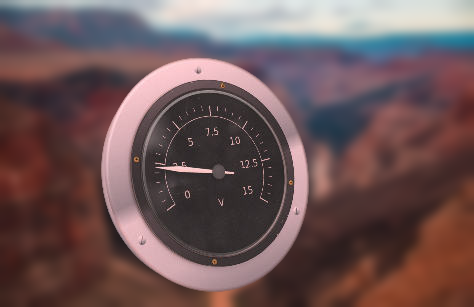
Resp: {"value": 2.25, "unit": "V"}
